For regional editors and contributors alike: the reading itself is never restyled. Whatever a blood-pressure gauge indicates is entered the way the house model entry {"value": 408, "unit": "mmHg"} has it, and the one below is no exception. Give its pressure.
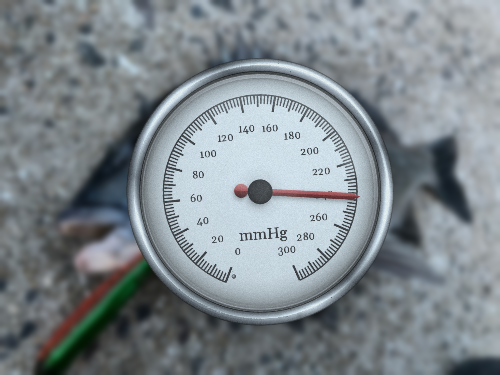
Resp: {"value": 240, "unit": "mmHg"}
